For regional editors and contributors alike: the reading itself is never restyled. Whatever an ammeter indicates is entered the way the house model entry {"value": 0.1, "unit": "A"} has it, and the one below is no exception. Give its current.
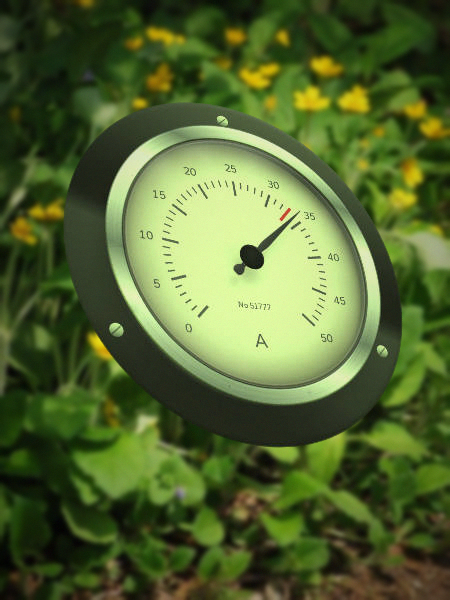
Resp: {"value": 34, "unit": "A"}
